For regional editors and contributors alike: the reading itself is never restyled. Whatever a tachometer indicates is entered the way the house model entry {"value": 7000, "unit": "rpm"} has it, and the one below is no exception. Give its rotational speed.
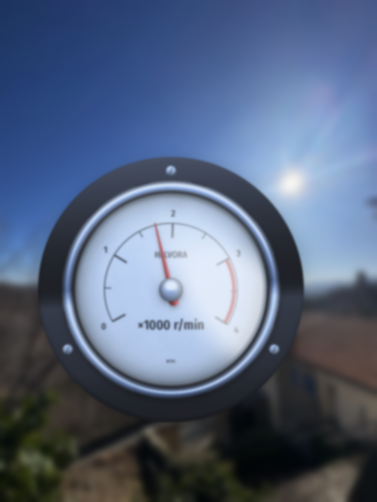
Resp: {"value": 1750, "unit": "rpm"}
